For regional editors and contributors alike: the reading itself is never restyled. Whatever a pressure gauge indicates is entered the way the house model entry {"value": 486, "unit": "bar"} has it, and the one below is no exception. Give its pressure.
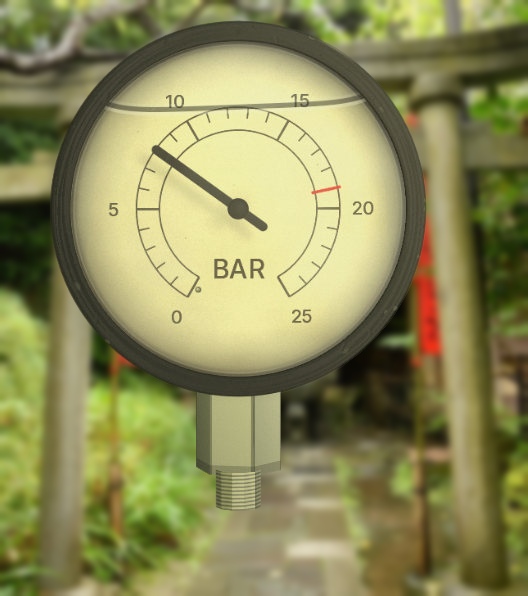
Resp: {"value": 8, "unit": "bar"}
